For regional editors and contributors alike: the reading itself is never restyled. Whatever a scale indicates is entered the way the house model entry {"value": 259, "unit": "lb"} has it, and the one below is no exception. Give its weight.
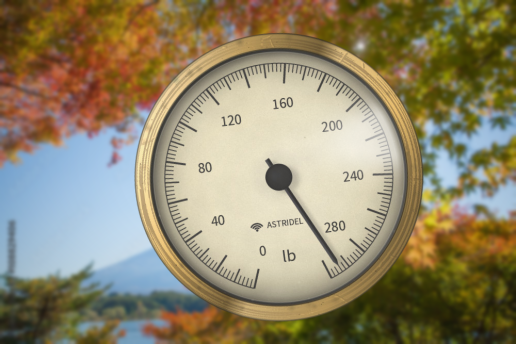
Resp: {"value": 294, "unit": "lb"}
